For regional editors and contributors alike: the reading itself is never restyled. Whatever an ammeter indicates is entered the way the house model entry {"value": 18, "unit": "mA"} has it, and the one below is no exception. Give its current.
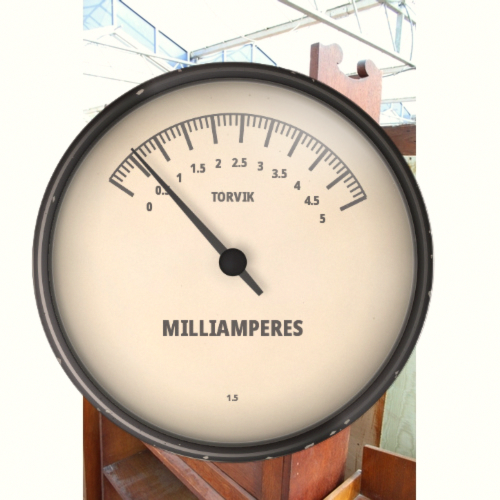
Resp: {"value": 0.6, "unit": "mA"}
